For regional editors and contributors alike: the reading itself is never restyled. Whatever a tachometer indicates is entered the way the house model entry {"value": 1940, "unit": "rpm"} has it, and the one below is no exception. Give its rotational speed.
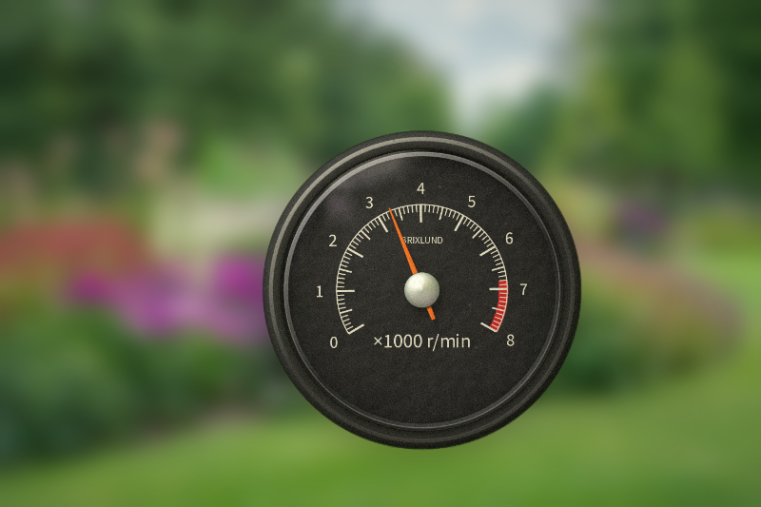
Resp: {"value": 3300, "unit": "rpm"}
